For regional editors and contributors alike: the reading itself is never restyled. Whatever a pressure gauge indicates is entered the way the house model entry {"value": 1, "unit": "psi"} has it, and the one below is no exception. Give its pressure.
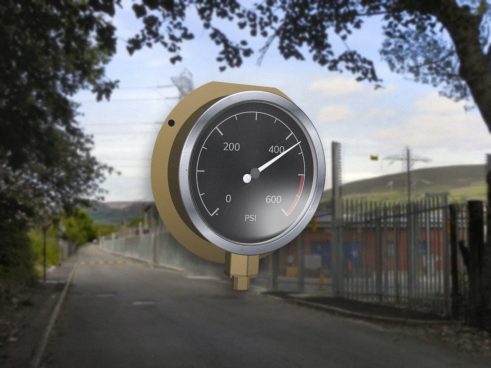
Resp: {"value": 425, "unit": "psi"}
